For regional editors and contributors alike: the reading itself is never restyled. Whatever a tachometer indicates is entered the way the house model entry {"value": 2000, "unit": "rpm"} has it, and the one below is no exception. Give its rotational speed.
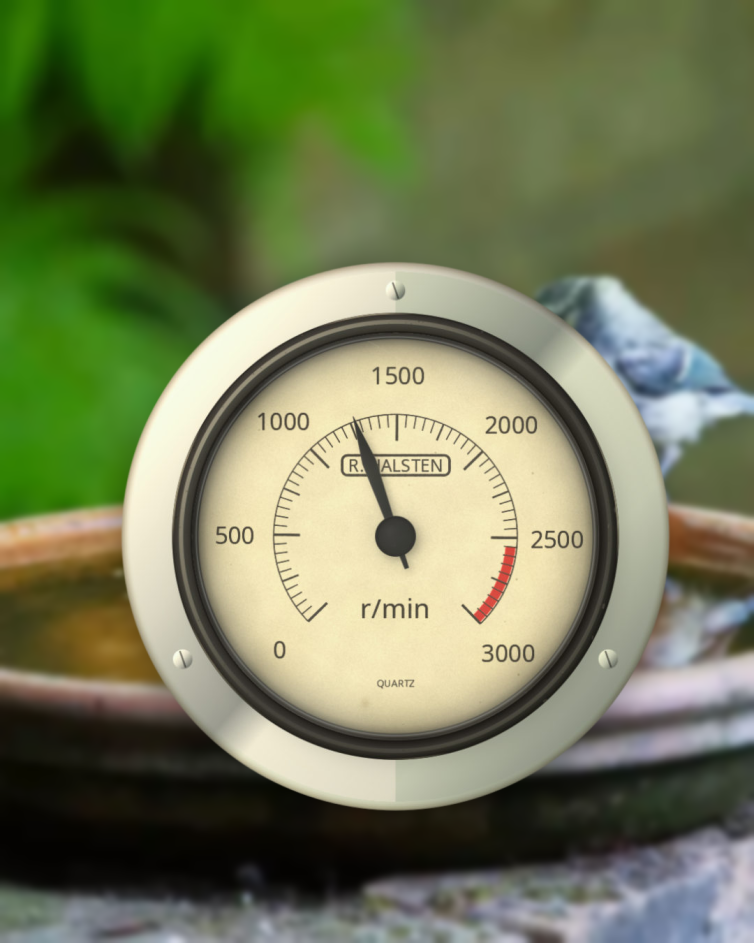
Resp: {"value": 1275, "unit": "rpm"}
